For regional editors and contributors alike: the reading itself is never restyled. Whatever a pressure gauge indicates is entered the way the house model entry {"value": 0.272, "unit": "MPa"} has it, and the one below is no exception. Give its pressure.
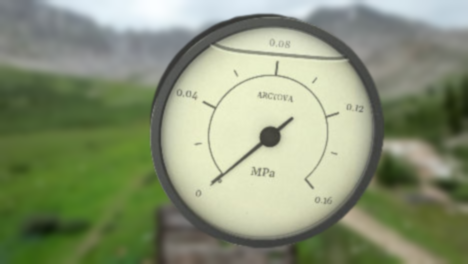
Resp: {"value": 0, "unit": "MPa"}
